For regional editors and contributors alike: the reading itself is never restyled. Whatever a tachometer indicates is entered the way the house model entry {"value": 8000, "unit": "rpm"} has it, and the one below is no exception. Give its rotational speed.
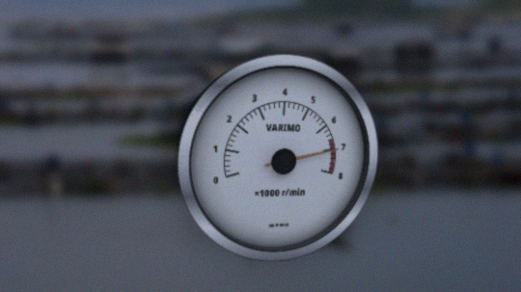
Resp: {"value": 7000, "unit": "rpm"}
